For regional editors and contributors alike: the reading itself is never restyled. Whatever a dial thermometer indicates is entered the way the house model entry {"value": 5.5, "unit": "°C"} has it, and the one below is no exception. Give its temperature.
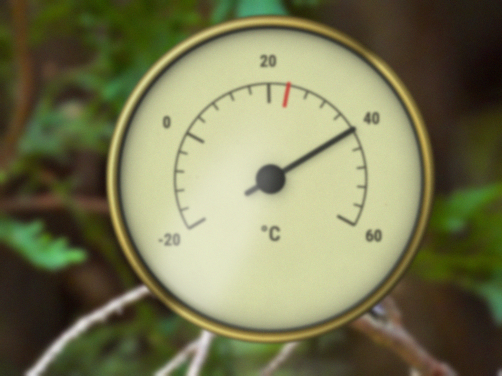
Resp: {"value": 40, "unit": "°C"}
